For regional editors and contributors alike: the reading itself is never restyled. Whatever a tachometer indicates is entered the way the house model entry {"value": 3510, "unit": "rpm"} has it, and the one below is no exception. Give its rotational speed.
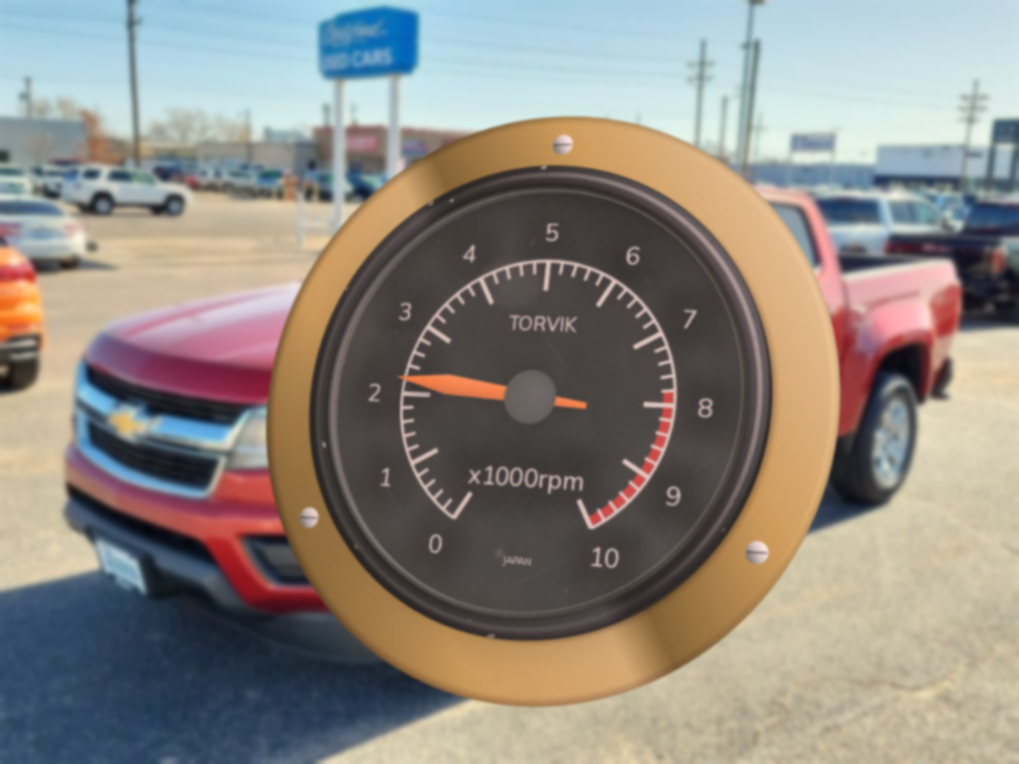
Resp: {"value": 2200, "unit": "rpm"}
